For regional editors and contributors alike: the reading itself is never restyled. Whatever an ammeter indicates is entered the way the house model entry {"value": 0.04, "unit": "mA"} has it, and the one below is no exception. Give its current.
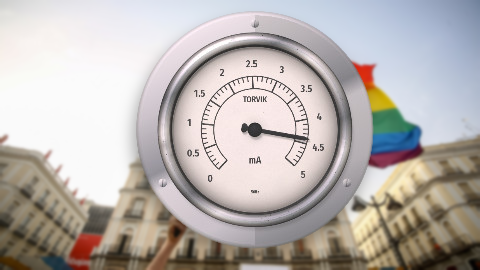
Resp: {"value": 4.4, "unit": "mA"}
